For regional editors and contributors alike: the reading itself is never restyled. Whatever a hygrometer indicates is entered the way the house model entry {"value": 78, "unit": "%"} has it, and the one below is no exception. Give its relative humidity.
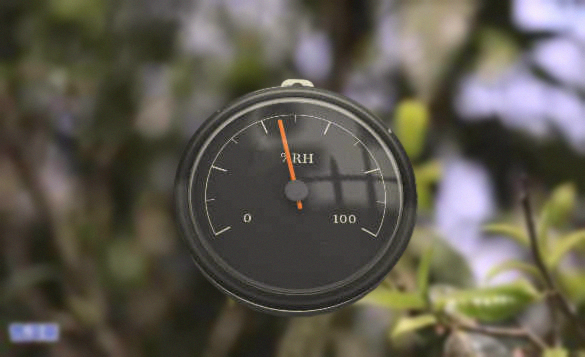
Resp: {"value": 45, "unit": "%"}
